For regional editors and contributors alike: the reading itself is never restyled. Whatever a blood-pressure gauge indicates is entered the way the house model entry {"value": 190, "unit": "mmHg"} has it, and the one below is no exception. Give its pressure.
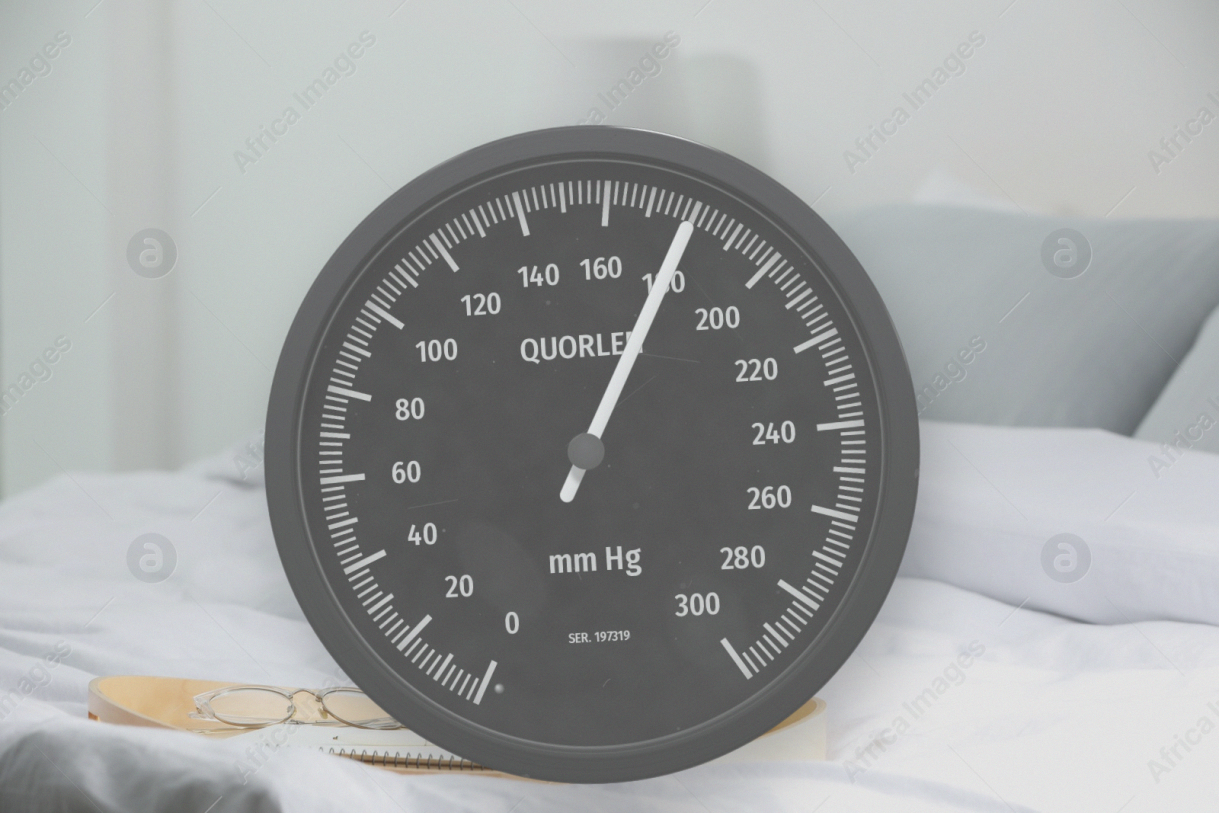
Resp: {"value": 180, "unit": "mmHg"}
